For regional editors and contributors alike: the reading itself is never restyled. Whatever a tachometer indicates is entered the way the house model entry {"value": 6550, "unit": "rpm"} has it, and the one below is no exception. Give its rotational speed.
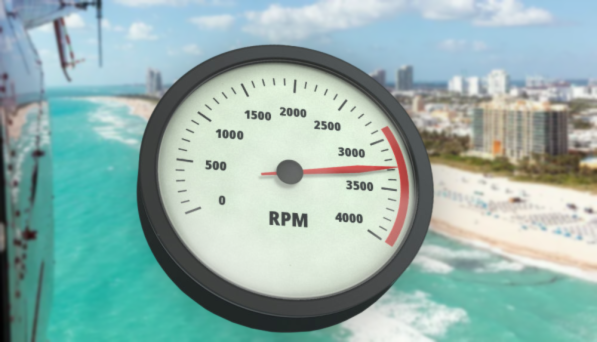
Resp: {"value": 3300, "unit": "rpm"}
